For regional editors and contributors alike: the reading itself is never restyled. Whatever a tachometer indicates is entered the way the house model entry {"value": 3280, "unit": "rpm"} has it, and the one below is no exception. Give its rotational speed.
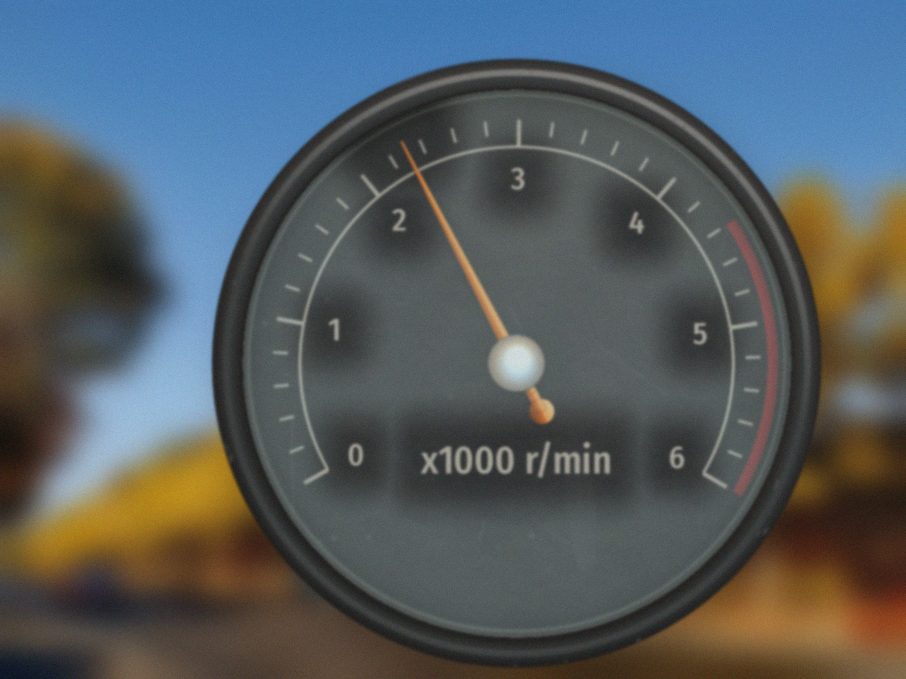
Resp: {"value": 2300, "unit": "rpm"}
